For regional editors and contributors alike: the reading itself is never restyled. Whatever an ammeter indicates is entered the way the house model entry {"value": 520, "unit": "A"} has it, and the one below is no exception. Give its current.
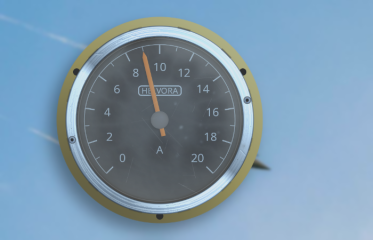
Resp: {"value": 9, "unit": "A"}
